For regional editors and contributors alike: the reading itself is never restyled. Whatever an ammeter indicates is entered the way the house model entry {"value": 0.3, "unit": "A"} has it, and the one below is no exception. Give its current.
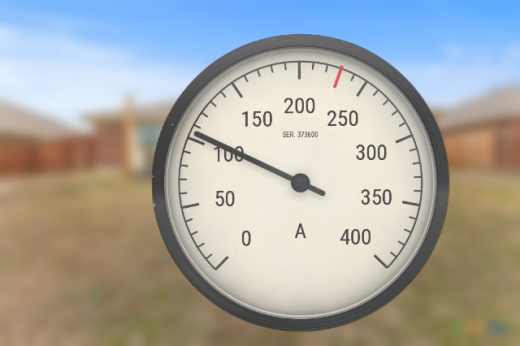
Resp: {"value": 105, "unit": "A"}
